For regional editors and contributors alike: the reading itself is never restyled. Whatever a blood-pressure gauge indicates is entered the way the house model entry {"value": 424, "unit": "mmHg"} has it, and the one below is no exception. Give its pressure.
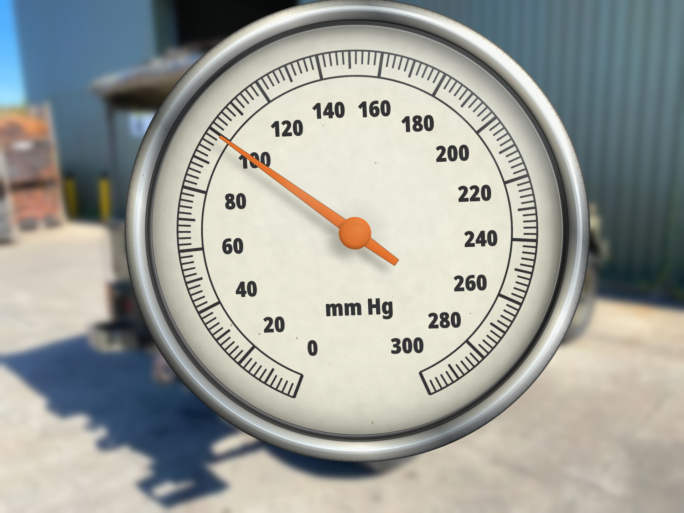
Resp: {"value": 100, "unit": "mmHg"}
